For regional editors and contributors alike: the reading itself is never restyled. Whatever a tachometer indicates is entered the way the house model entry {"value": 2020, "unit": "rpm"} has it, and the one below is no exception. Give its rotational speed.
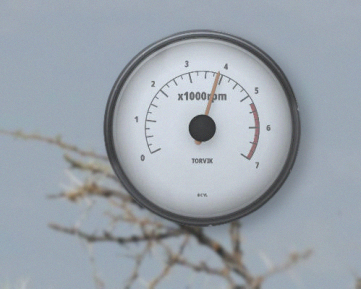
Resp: {"value": 3875, "unit": "rpm"}
